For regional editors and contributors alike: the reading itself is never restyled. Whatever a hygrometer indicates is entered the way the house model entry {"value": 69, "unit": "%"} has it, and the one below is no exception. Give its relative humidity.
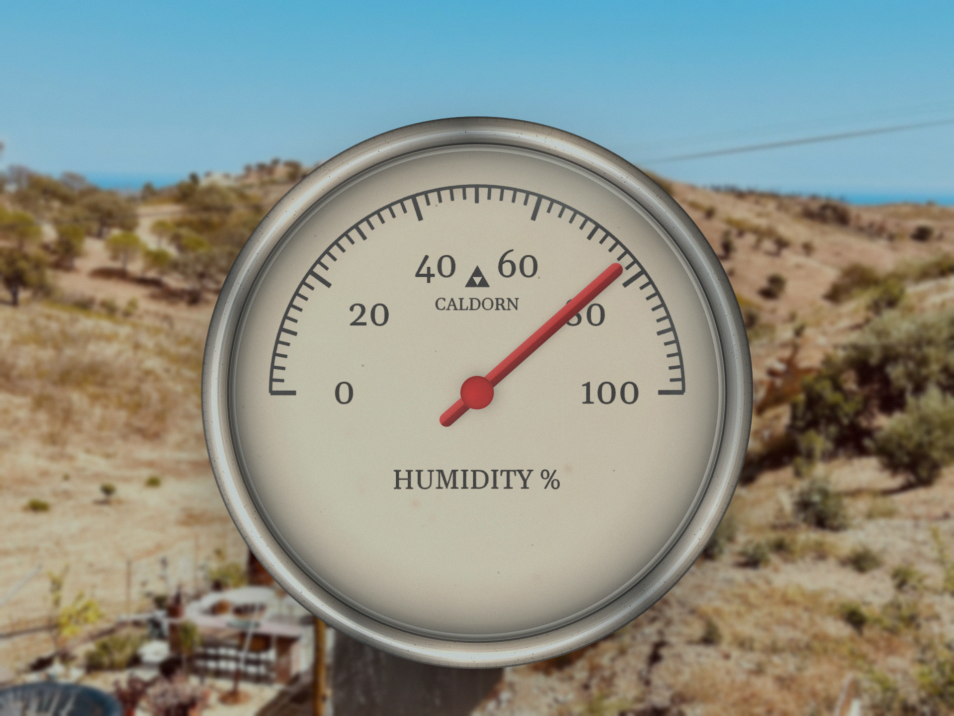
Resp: {"value": 77, "unit": "%"}
